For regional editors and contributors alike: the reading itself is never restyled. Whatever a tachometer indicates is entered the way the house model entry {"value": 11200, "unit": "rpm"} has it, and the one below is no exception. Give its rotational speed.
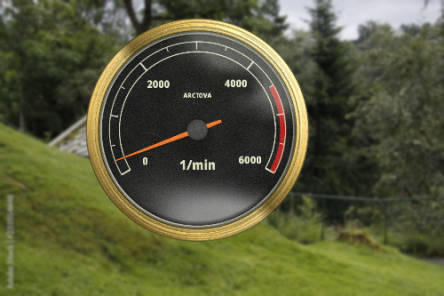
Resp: {"value": 250, "unit": "rpm"}
